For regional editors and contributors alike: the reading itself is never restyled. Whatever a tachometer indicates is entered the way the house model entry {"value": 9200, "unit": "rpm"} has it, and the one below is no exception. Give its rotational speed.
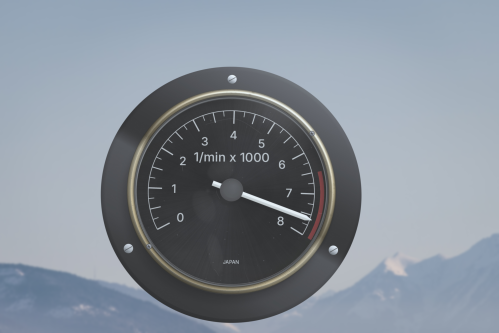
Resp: {"value": 7625, "unit": "rpm"}
